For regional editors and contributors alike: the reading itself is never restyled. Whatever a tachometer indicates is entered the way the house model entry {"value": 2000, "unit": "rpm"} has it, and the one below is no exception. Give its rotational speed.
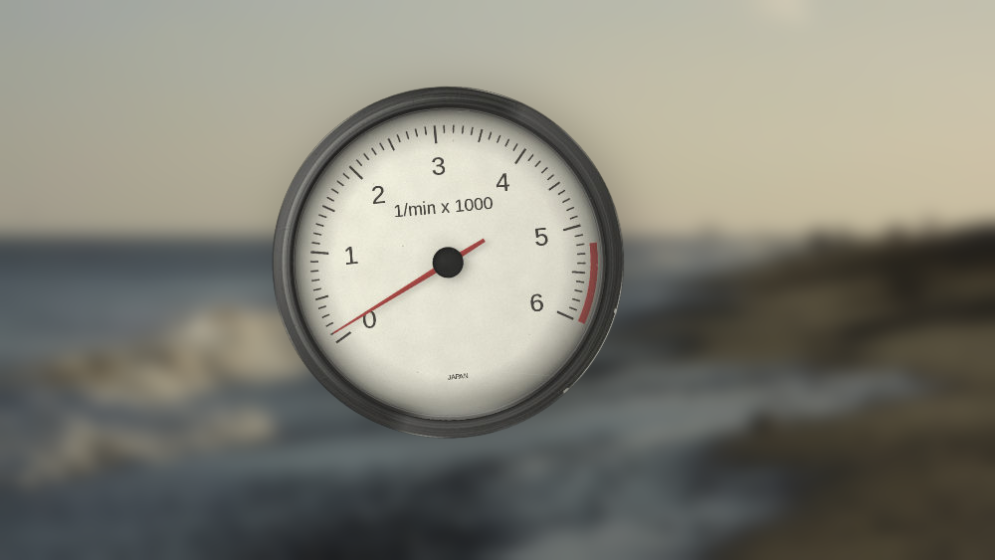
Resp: {"value": 100, "unit": "rpm"}
